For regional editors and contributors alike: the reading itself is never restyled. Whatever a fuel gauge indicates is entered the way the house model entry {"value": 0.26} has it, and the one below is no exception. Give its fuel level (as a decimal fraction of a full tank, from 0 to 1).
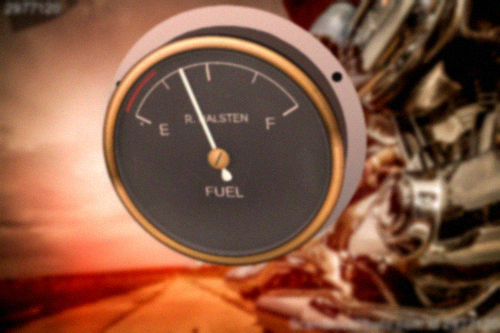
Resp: {"value": 0.375}
